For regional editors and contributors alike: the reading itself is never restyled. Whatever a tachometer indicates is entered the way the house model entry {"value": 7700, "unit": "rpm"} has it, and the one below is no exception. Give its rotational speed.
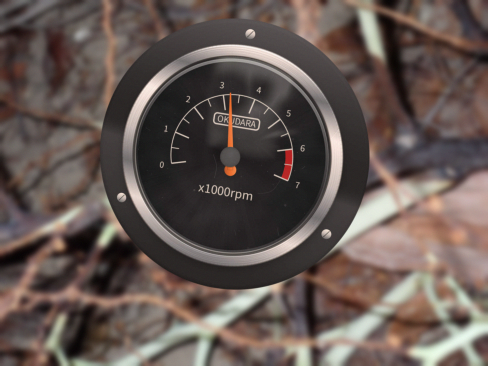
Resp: {"value": 3250, "unit": "rpm"}
